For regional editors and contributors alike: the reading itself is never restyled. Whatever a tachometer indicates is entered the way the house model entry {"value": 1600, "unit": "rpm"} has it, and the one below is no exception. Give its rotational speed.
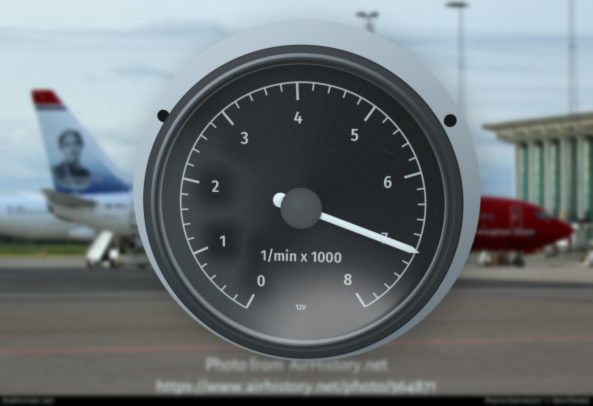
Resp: {"value": 7000, "unit": "rpm"}
